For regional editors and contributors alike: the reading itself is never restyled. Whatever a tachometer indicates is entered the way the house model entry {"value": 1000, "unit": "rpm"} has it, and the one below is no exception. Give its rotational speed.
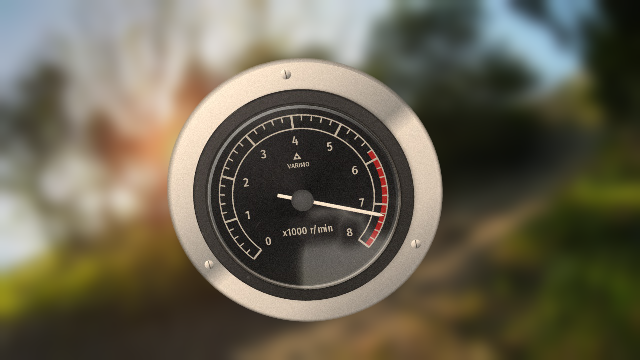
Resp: {"value": 7200, "unit": "rpm"}
